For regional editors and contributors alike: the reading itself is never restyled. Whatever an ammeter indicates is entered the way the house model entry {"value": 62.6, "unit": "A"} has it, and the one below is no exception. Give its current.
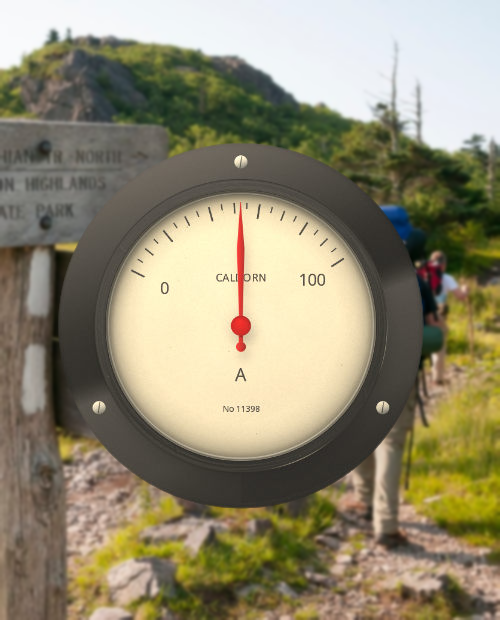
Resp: {"value": 52.5, "unit": "A"}
